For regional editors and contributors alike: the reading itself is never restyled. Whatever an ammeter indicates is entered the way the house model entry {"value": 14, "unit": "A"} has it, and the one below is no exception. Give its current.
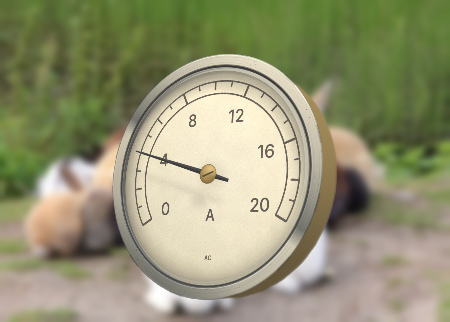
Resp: {"value": 4, "unit": "A"}
